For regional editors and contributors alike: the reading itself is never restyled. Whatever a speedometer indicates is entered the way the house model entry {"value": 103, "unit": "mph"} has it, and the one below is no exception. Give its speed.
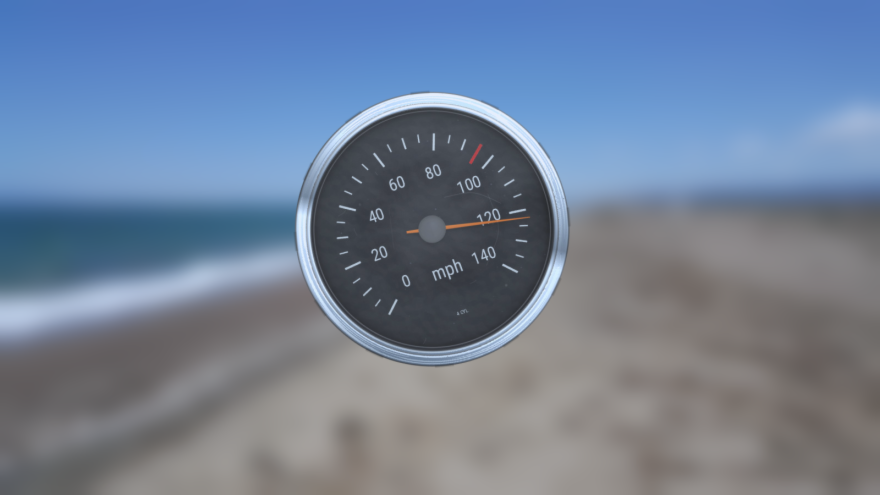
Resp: {"value": 122.5, "unit": "mph"}
